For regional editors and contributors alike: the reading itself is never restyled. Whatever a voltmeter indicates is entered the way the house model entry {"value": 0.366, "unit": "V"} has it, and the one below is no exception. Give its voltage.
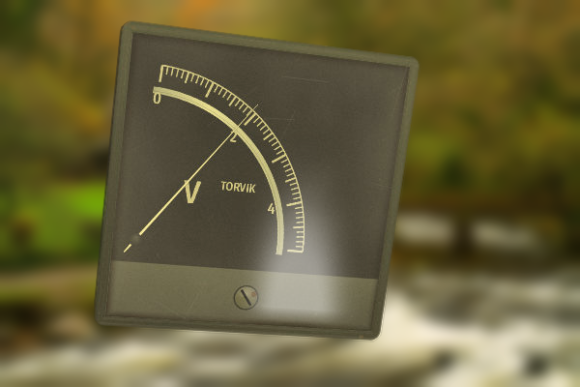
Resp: {"value": 1.9, "unit": "V"}
